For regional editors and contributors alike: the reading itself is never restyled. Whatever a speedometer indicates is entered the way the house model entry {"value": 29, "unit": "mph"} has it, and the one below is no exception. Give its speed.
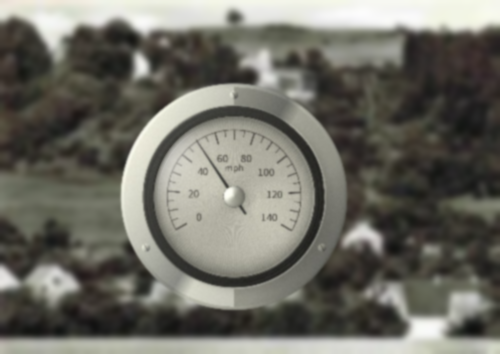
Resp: {"value": 50, "unit": "mph"}
